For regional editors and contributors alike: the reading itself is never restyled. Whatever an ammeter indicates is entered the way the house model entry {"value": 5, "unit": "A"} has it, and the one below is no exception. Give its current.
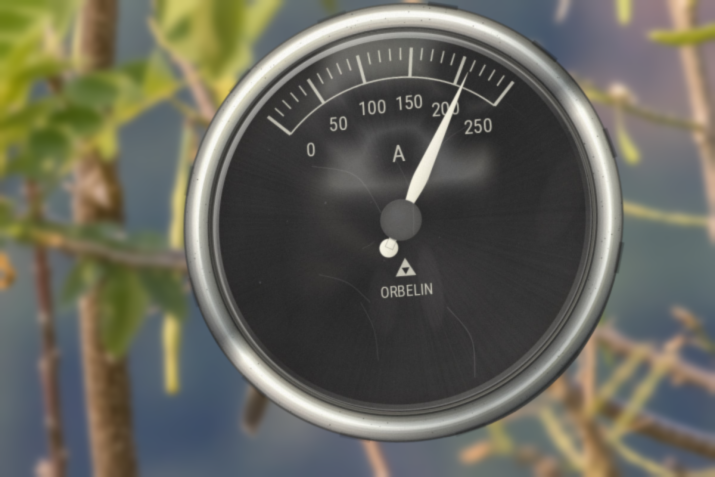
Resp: {"value": 210, "unit": "A"}
